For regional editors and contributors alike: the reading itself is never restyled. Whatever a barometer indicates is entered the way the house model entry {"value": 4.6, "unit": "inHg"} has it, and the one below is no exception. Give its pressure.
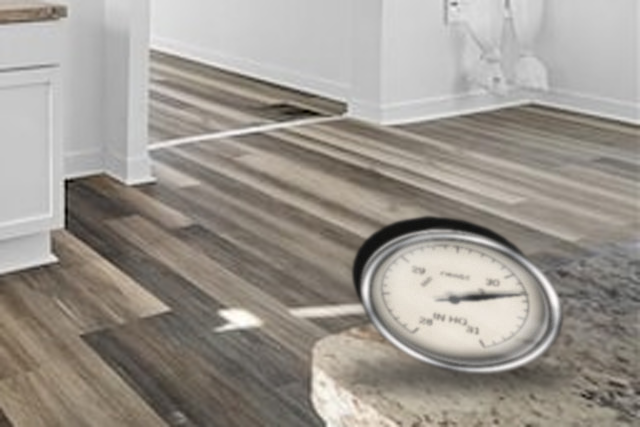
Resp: {"value": 30.2, "unit": "inHg"}
